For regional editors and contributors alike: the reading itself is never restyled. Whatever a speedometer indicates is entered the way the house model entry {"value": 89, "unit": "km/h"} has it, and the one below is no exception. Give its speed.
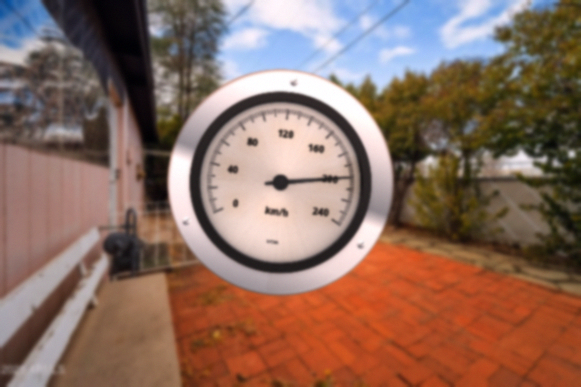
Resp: {"value": 200, "unit": "km/h"}
